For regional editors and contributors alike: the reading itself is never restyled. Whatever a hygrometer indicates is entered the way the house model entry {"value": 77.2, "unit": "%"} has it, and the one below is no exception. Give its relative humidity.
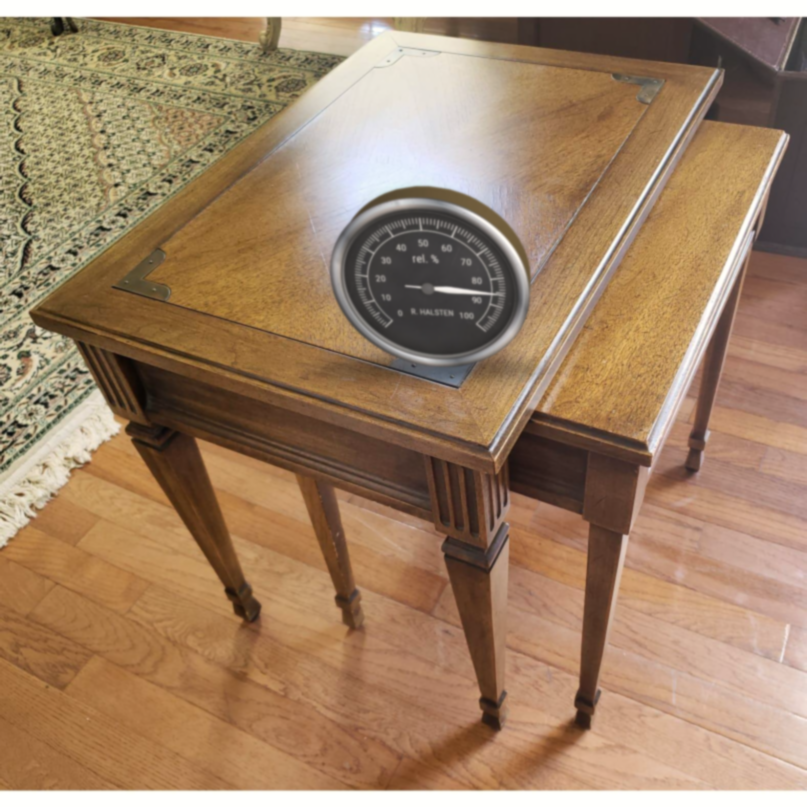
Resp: {"value": 85, "unit": "%"}
